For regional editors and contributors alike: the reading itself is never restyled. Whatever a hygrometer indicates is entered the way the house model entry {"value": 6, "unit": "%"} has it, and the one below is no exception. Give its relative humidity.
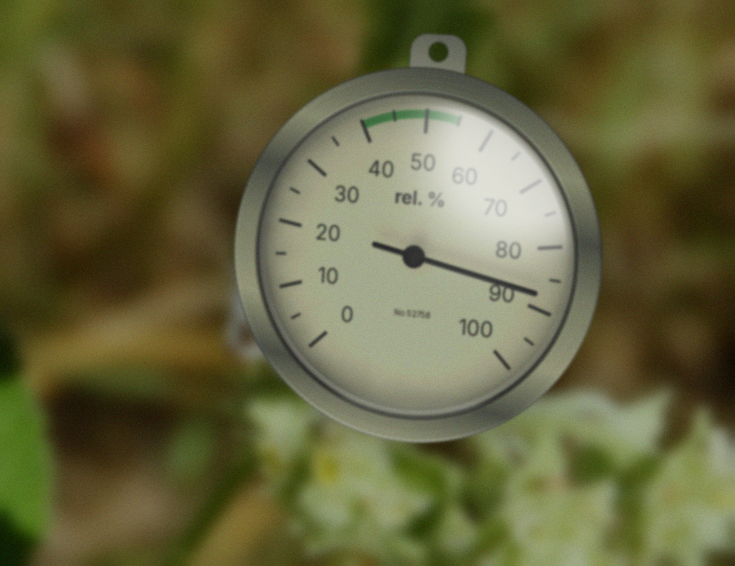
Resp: {"value": 87.5, "unit": "%"}
